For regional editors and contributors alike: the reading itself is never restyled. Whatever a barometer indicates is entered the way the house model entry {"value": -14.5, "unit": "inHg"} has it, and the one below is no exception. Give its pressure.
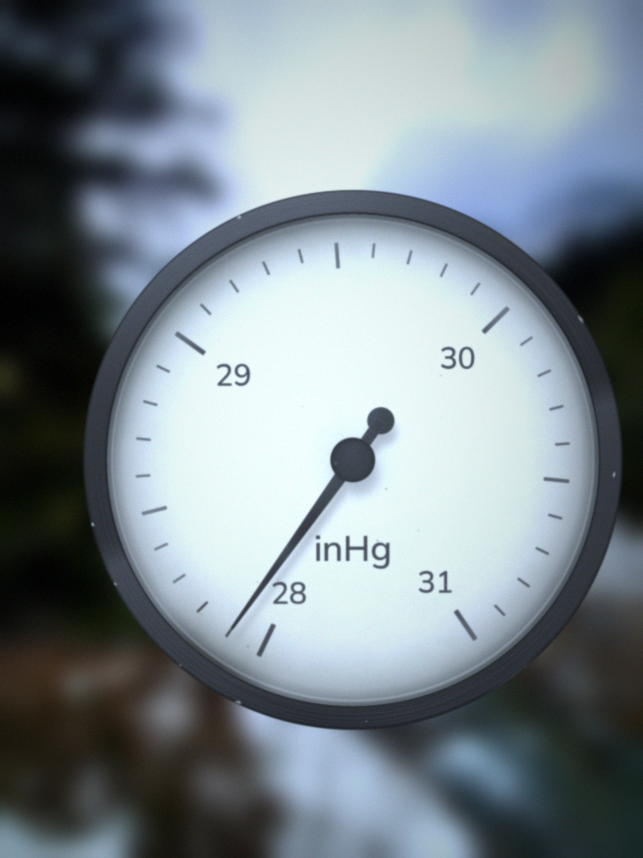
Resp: {"value": 28.1, "unit": "inHg"}
